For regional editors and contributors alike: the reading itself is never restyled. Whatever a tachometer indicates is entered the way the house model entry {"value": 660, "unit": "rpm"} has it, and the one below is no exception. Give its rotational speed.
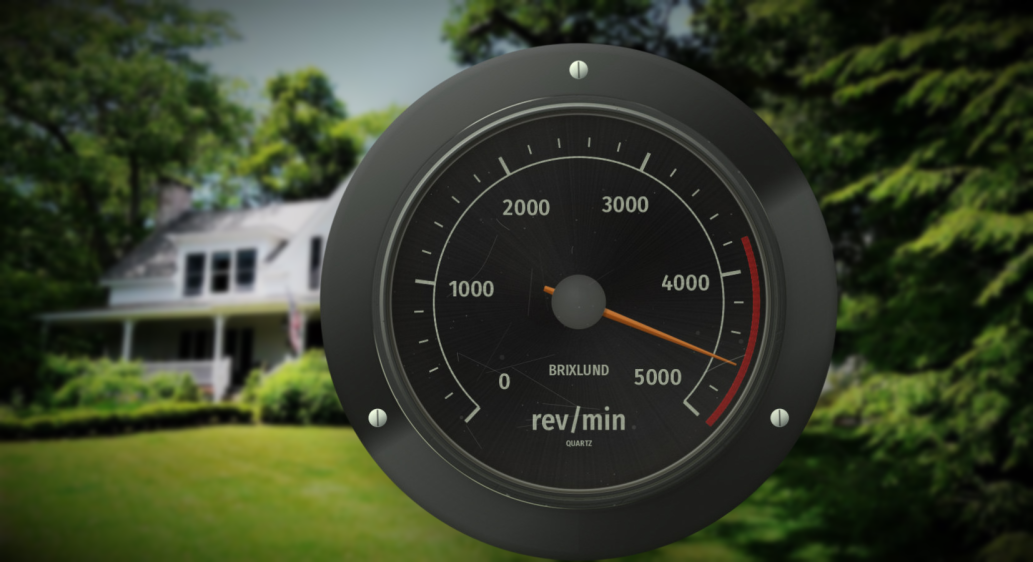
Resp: {"value": 4600, "unit": "rpm"}
